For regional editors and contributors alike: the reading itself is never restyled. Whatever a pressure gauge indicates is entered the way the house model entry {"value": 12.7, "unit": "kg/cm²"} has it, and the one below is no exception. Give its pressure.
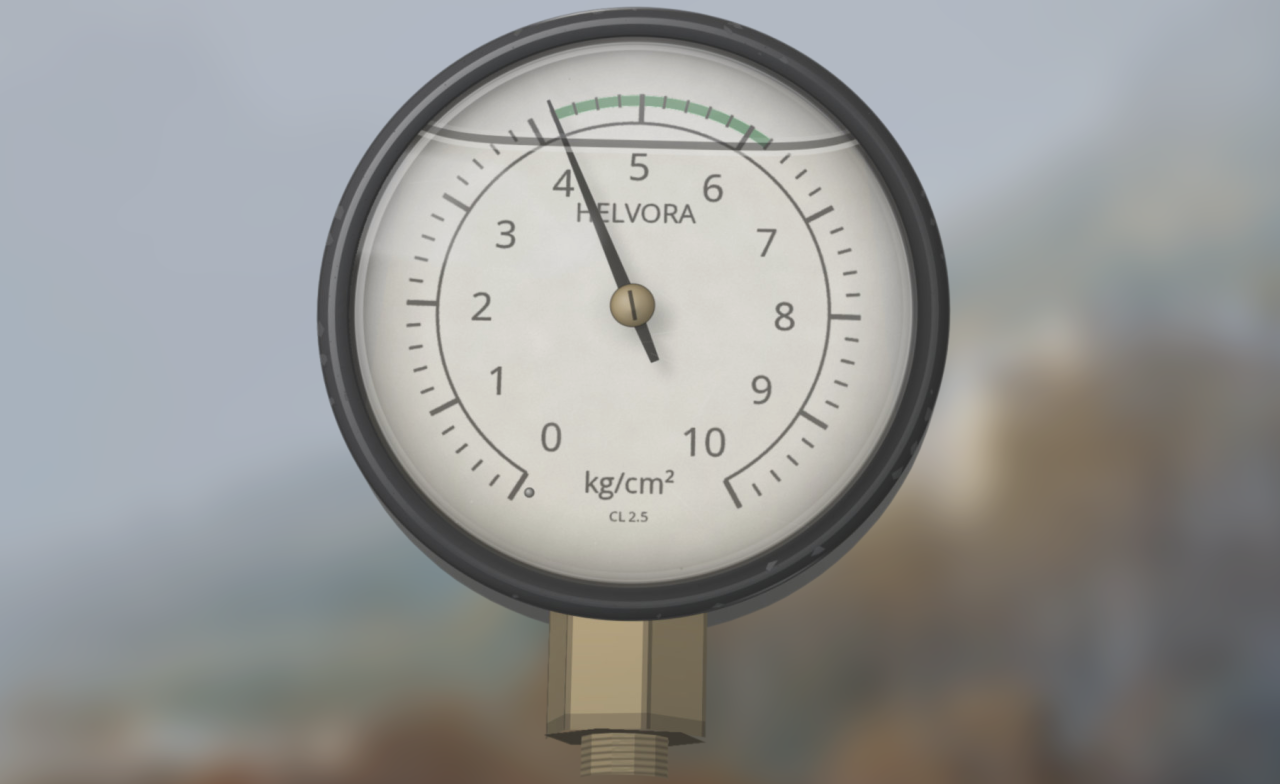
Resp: {"value": 4.2, "unit": "kg/cm²"}
